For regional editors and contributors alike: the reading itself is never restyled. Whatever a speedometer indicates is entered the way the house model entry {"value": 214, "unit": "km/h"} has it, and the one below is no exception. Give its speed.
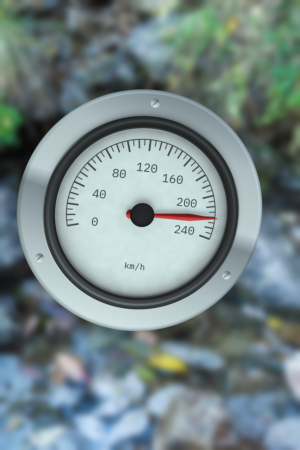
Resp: {"value": 220, "unit": "km/h"}
